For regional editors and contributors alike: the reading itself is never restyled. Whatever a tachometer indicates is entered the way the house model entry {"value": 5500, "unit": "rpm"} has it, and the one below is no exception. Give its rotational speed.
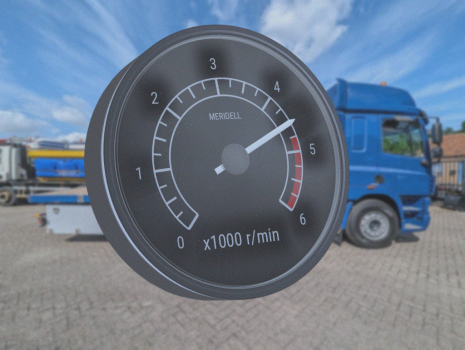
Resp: {"value": 4500, "unit": "rpm"}
